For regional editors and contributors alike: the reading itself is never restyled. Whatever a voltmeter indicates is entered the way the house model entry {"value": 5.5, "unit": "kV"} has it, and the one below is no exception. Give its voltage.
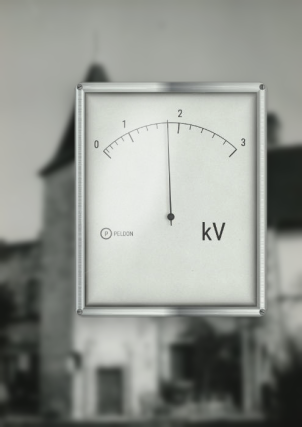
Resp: {"value": 1.8, "unit": "kV"}
